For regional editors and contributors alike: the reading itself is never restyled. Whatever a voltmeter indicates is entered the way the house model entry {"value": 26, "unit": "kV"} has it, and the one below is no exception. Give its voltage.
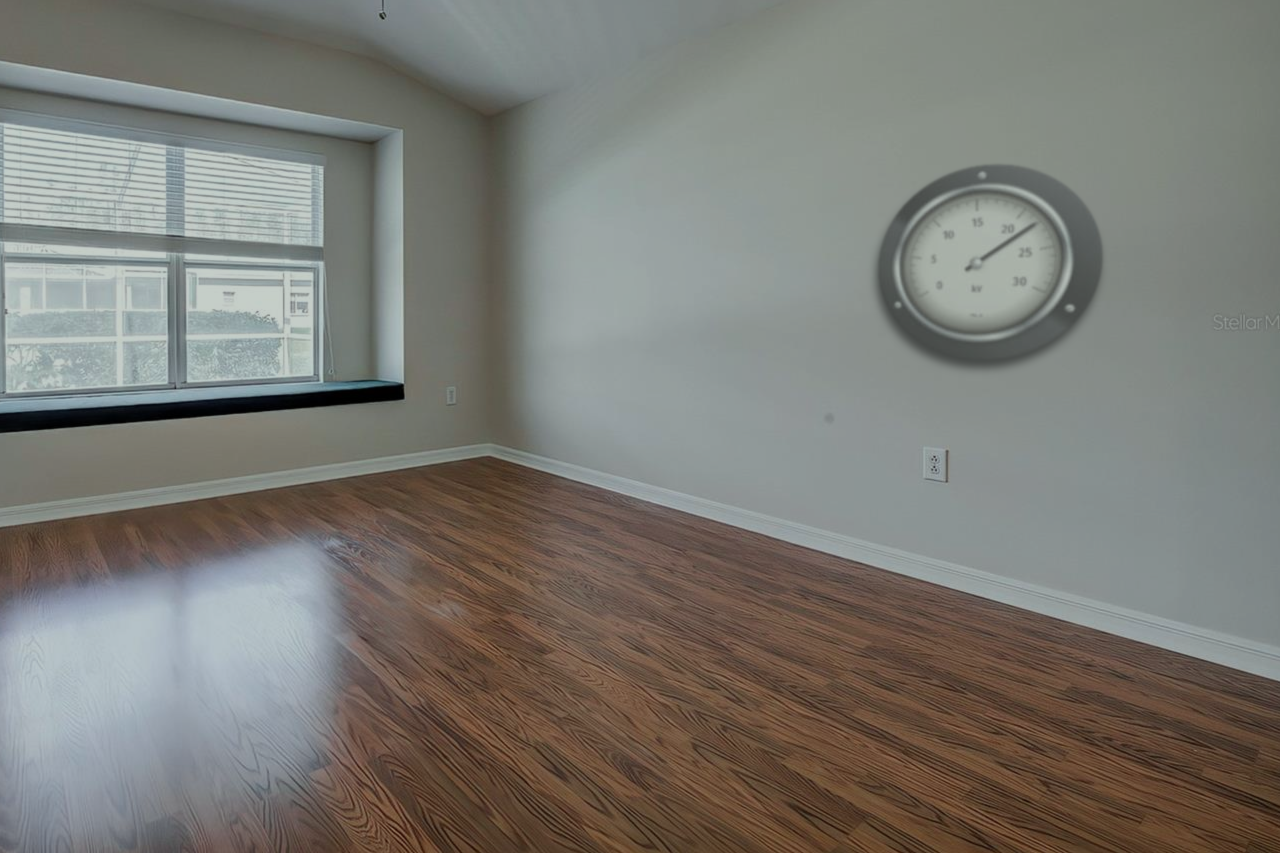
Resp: {"value": 22, "unit": "kV"}
